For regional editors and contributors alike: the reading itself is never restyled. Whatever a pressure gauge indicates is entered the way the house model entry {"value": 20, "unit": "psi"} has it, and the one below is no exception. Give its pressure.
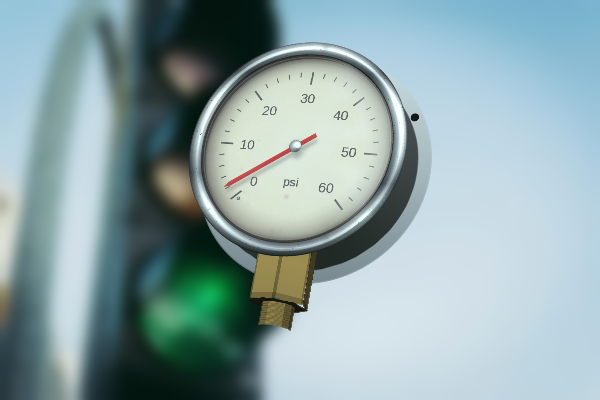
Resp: {"value": 2, "unit": "psi"}
